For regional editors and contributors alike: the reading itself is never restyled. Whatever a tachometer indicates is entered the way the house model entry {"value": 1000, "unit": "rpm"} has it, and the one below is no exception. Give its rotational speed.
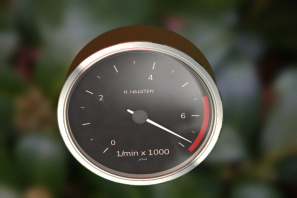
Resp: {"value": 6750, "unit": "rpm"}
